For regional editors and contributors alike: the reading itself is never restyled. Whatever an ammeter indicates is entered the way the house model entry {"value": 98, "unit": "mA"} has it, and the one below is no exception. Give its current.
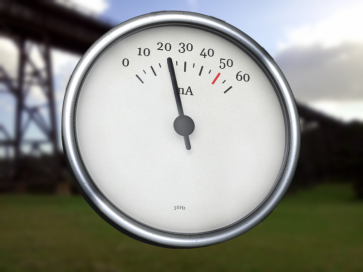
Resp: {"value": 20, "unit": "mA"}
